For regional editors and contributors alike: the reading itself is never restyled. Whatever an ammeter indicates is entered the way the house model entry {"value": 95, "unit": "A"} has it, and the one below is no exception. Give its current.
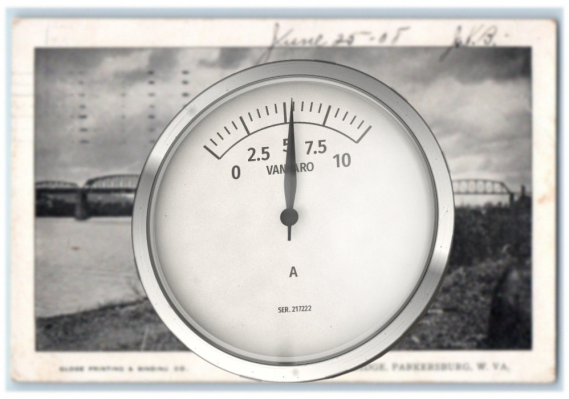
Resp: {"value": 5.5, "unit": "A"}
